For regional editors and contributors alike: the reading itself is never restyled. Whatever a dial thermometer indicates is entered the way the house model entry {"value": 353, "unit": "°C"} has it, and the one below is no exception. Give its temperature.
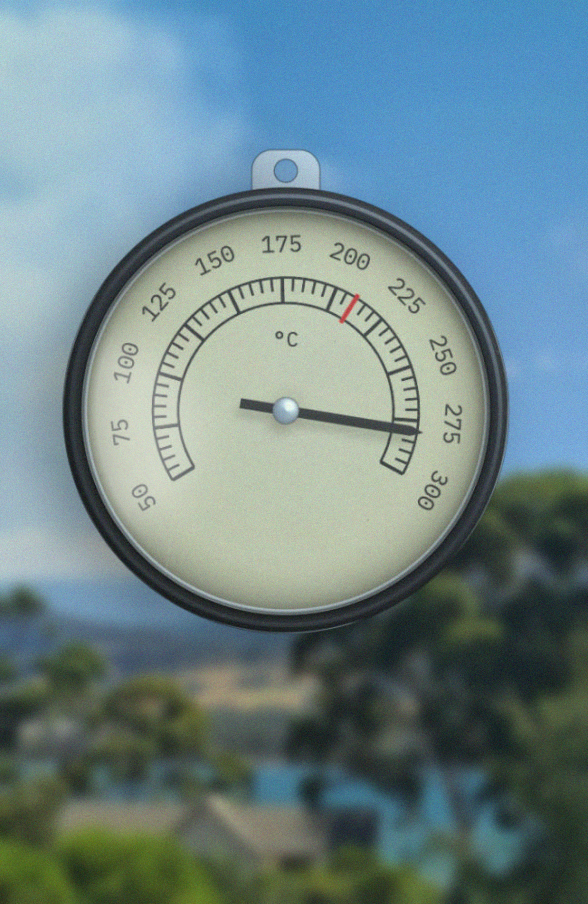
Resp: {"value": 280, "unit": "°C"}
